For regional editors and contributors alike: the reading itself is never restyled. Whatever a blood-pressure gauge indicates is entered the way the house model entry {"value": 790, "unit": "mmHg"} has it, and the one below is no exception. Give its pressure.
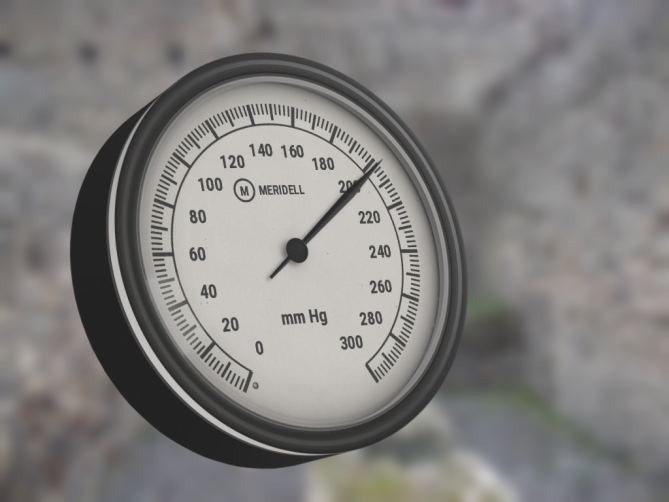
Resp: {"value": 202, "unit": "mmHg"}
